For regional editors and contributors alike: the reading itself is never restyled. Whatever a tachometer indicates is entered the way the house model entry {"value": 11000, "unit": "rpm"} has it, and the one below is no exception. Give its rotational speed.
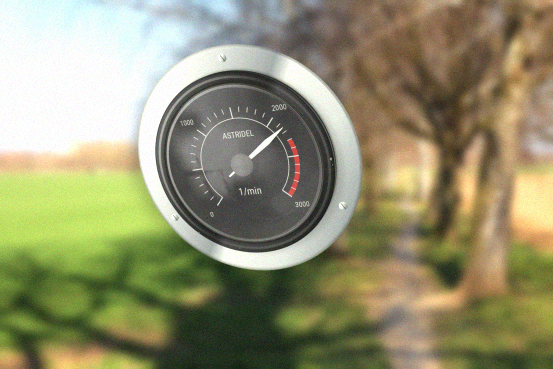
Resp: {"value": 2150, "unit": "rpm"}
